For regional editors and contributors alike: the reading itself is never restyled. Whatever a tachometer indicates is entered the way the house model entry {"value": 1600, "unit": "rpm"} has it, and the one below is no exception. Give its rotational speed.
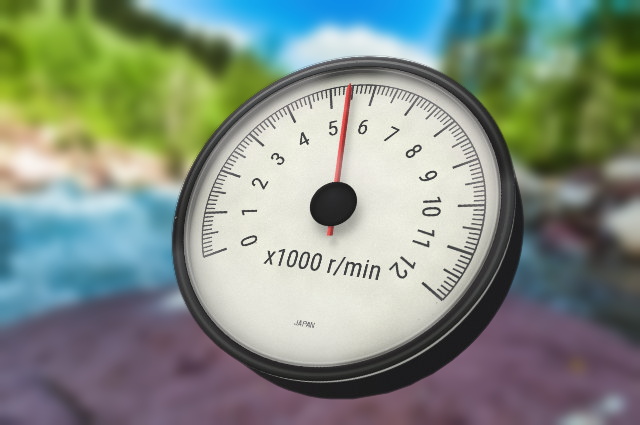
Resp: {"value": 5500, "unit": "rpm"}
